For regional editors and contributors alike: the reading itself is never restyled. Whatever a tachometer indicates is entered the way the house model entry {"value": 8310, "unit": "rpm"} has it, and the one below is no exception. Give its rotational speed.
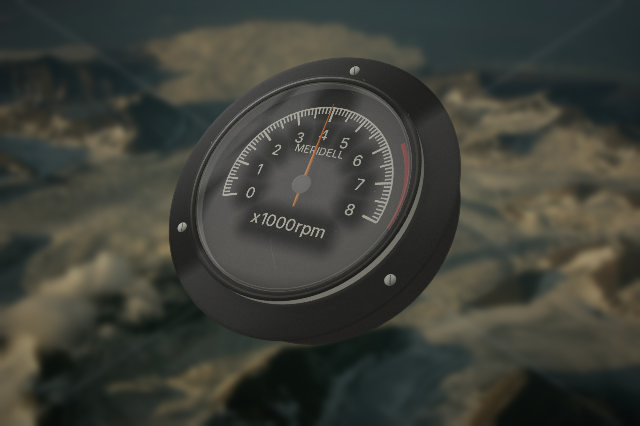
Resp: {"value": 4000, "unit": "rpm"}
